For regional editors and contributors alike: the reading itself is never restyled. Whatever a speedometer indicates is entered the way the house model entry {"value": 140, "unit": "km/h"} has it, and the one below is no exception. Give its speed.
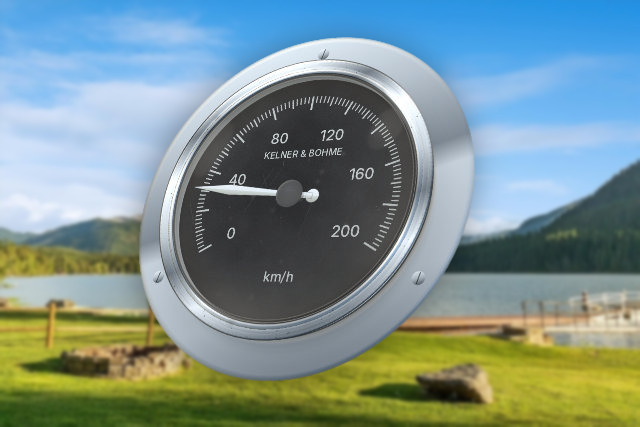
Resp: {"value": 30, "unit": "km/h"}
